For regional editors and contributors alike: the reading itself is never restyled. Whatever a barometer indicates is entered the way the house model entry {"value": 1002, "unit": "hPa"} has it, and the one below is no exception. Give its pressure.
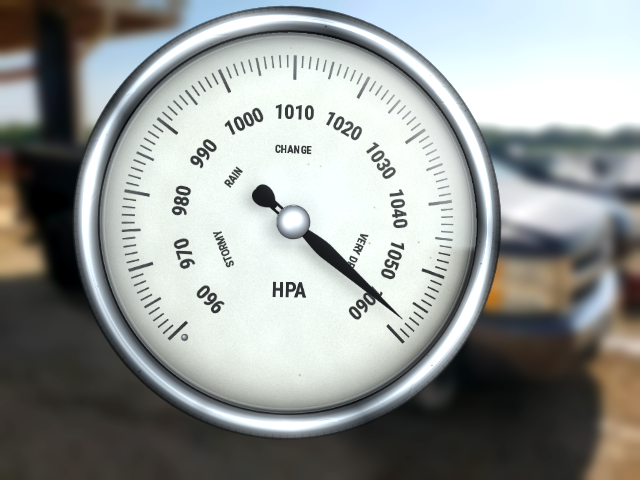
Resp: {"value": 1058, "unit": "hPa"}
